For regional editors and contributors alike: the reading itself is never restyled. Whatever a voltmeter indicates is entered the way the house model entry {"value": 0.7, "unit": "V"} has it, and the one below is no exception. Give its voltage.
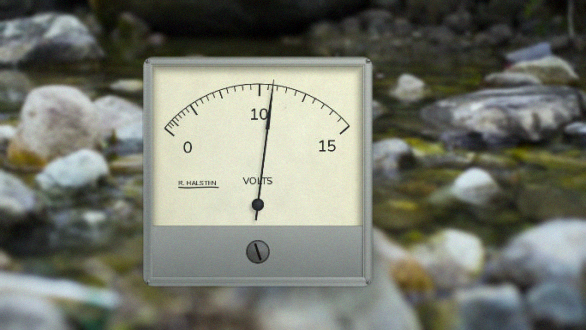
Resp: {"value": 10.75, "unit": "V"}
